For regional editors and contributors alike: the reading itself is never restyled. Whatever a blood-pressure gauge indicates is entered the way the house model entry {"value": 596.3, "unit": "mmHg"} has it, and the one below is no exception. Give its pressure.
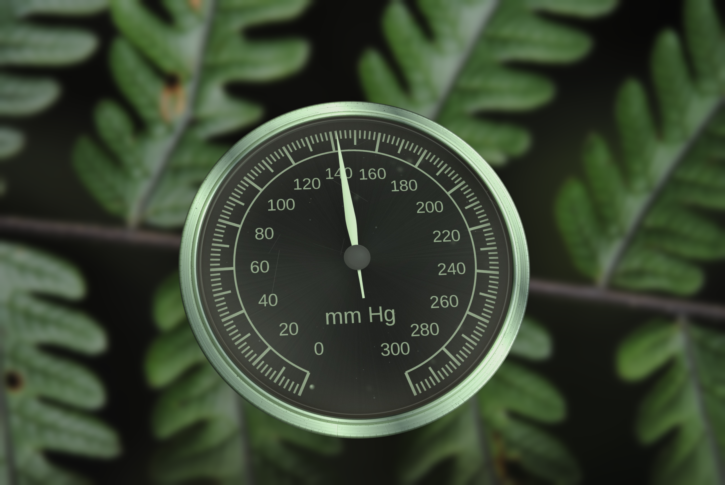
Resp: {"value": 142, "unit": "mmHg"}
